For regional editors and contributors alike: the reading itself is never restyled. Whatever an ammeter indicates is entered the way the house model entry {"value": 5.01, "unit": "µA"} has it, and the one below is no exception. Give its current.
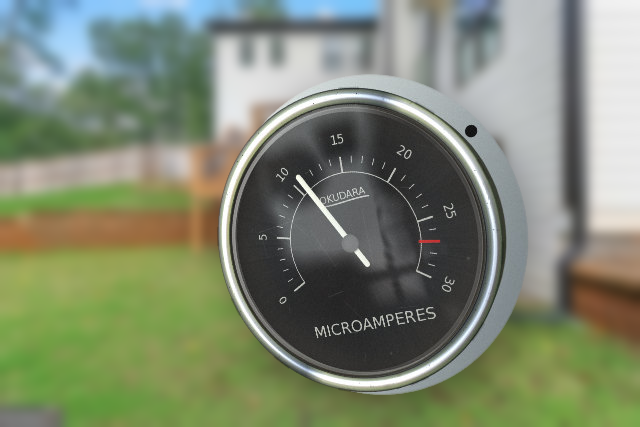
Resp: {"value": 11, "unit": "µA"}
